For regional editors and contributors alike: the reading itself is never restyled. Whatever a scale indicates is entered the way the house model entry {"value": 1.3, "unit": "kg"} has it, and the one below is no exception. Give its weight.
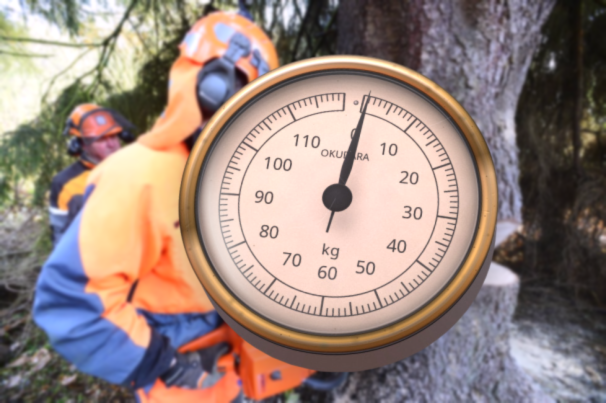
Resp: {"value": 1, "unit": "kg"}
